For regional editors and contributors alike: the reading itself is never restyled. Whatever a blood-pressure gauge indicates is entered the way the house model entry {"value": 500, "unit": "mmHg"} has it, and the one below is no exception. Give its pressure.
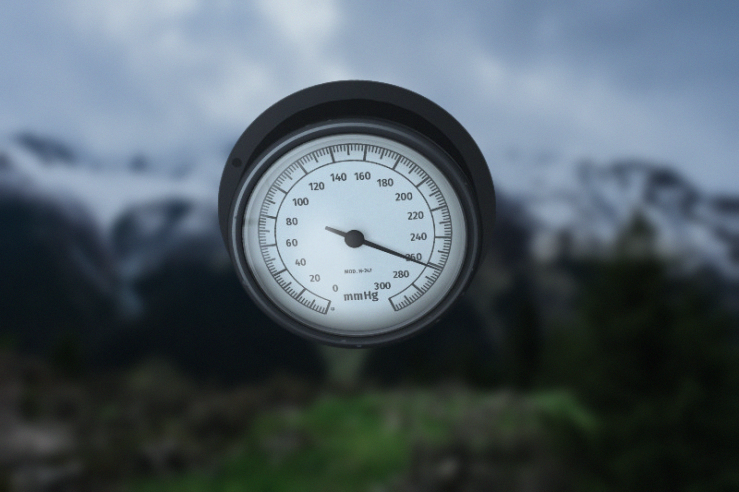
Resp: {"value": 260, "unit": "mmHg"}
